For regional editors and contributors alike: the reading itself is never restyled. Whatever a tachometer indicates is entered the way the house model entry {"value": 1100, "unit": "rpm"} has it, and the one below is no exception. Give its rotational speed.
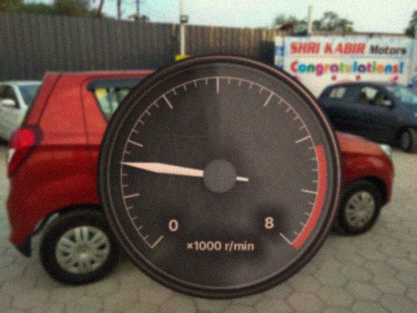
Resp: {"value": 1600, "unit": "rpm"}
